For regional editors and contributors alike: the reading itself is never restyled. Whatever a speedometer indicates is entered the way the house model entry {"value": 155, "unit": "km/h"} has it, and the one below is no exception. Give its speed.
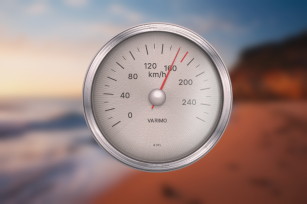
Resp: {"value": 160, "unit": "km/h"}
